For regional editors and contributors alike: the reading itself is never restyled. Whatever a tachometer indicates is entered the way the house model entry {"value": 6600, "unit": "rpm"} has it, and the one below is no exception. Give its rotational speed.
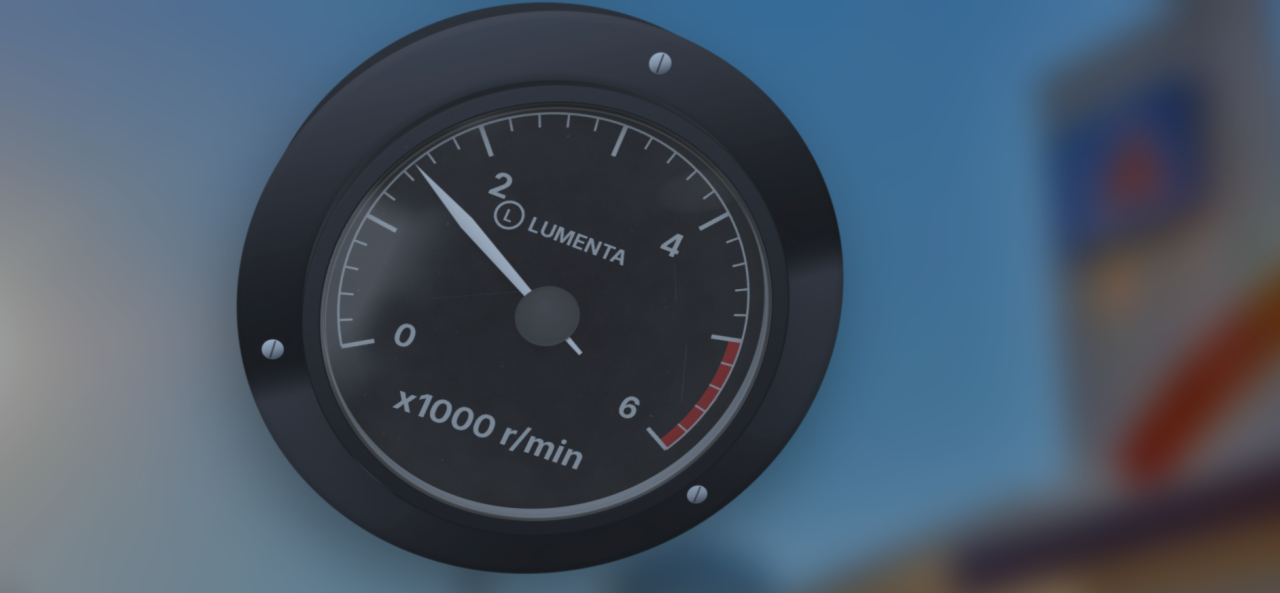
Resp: {"value": 1500, "unit": "rpm"}
